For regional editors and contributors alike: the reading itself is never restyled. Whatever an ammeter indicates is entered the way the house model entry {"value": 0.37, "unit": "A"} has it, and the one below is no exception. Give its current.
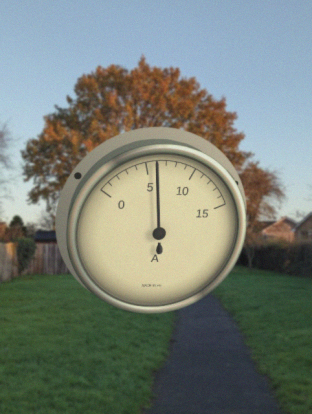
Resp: {"value": 6, "unit": "A"}
